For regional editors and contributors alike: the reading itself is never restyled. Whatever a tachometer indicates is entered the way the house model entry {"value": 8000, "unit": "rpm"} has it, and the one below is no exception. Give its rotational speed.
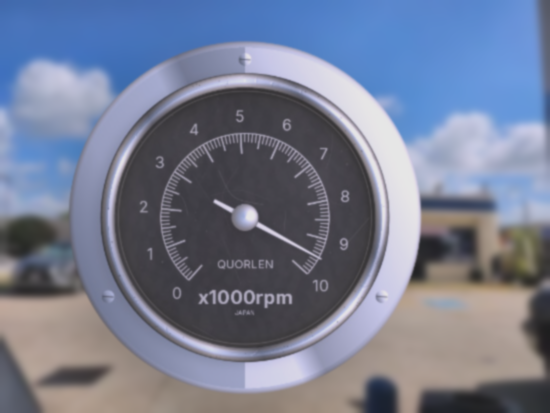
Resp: {"value": 9500, "unit": "rpm"}
